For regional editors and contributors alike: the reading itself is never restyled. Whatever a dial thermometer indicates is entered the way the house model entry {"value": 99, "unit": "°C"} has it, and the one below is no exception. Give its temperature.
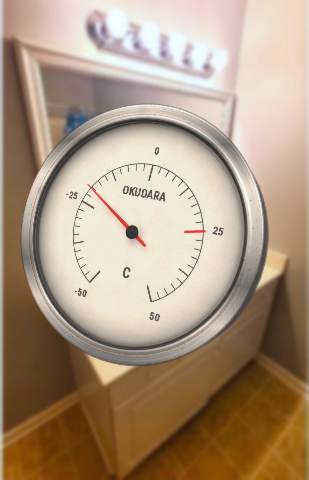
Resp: {"value": -20, "unit": "°C"}
